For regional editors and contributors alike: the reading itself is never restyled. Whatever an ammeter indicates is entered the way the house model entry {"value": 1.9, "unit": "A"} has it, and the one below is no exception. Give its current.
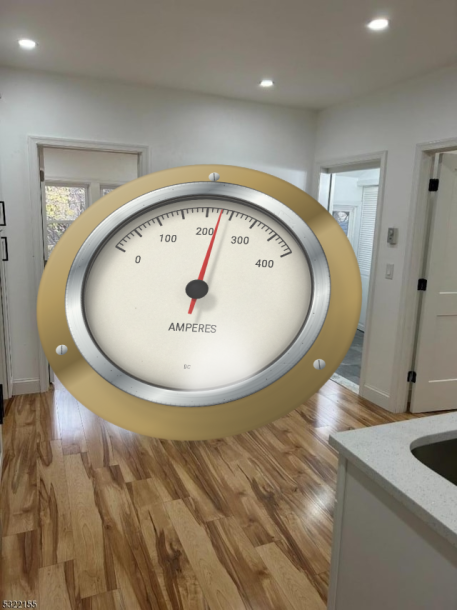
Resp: {"value": 230, "unit": "A"}
